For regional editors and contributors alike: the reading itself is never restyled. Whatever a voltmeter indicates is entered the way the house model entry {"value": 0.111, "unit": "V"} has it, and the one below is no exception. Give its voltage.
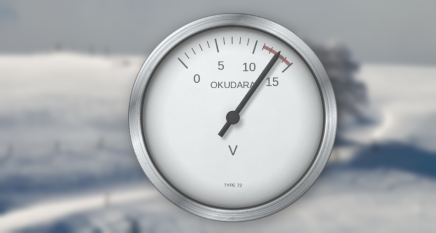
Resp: {"value": 13, "unit": "V"}
